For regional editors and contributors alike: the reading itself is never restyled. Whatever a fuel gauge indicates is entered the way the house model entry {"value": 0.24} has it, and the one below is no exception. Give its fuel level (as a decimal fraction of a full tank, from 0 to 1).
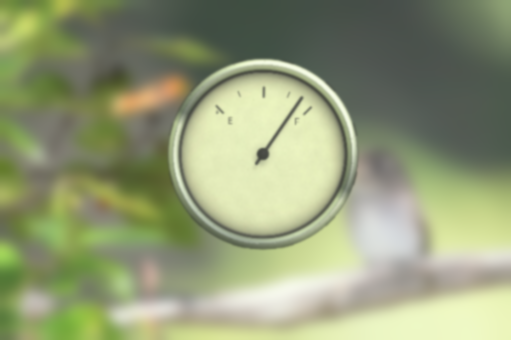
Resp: {"value": 0.875}
